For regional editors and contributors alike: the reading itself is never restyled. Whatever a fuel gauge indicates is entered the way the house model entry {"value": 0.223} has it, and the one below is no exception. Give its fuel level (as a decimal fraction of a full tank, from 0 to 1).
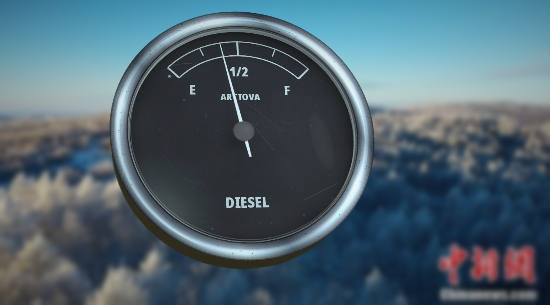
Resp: {"value": 0.375}
